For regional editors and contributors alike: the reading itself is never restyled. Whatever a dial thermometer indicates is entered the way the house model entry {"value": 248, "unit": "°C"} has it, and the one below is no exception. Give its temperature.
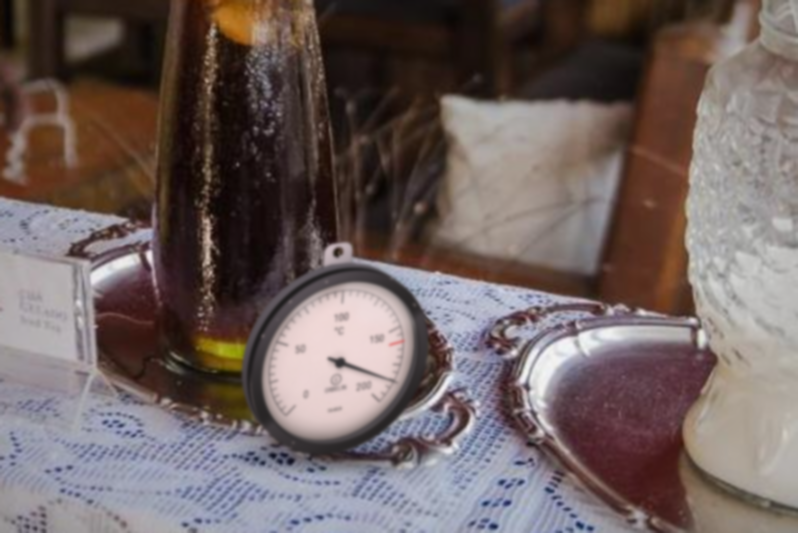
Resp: {"value": 185, "unit": "°C"}
